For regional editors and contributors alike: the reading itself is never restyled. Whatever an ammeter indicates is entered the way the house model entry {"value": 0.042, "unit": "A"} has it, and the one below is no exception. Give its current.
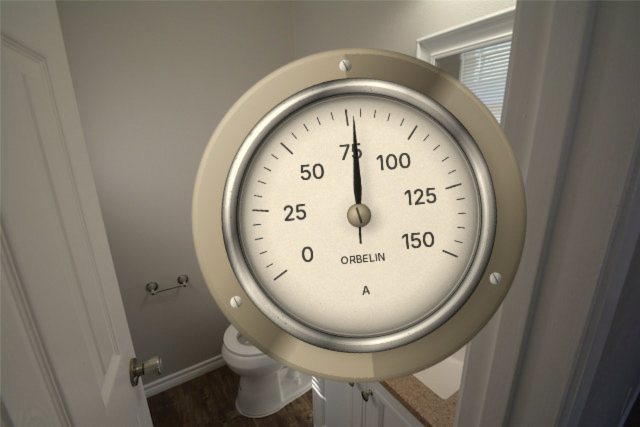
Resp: {"value": 77.5, "unit": "A"}
